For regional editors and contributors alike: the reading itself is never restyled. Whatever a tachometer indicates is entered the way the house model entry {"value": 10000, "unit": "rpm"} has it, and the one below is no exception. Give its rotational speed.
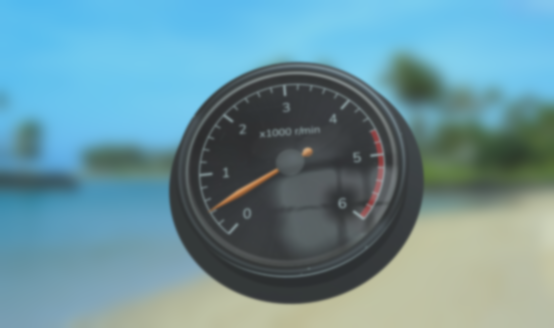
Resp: {"value": 400, "unit": "rpm"}
